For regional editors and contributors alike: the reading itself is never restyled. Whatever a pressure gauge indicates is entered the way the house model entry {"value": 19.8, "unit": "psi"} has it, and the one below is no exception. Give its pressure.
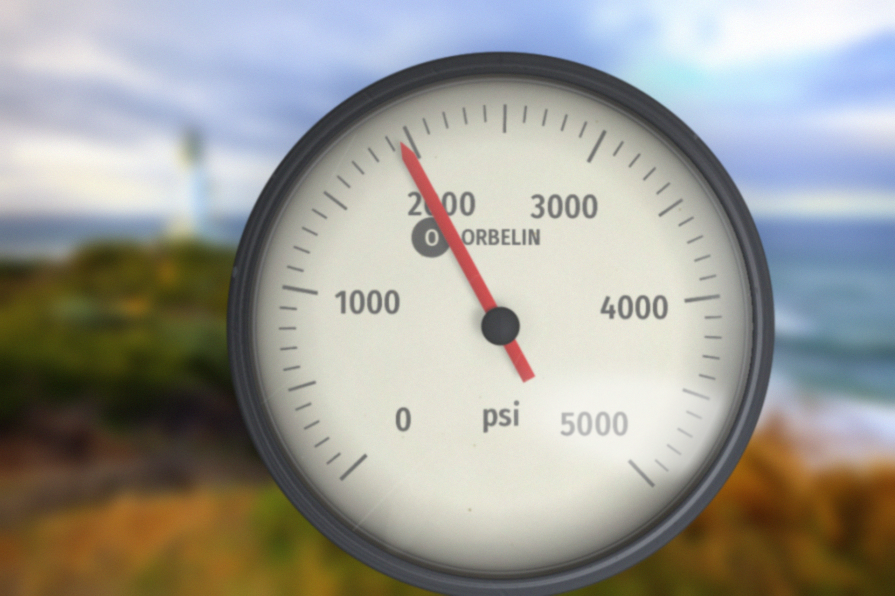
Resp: {"value": 1950, "unit": "psi"}
